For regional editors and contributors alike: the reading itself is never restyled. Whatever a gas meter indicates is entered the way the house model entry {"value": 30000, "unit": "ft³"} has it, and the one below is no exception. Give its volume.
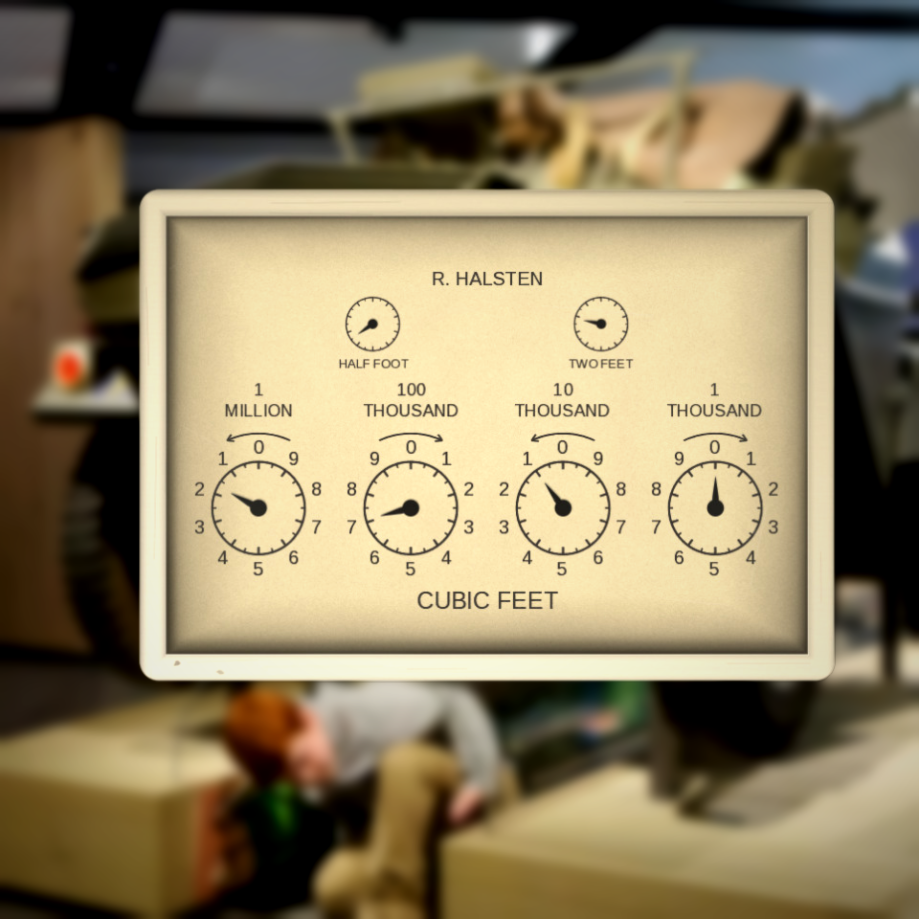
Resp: {"value": 171000, "unit": "ft³"}
